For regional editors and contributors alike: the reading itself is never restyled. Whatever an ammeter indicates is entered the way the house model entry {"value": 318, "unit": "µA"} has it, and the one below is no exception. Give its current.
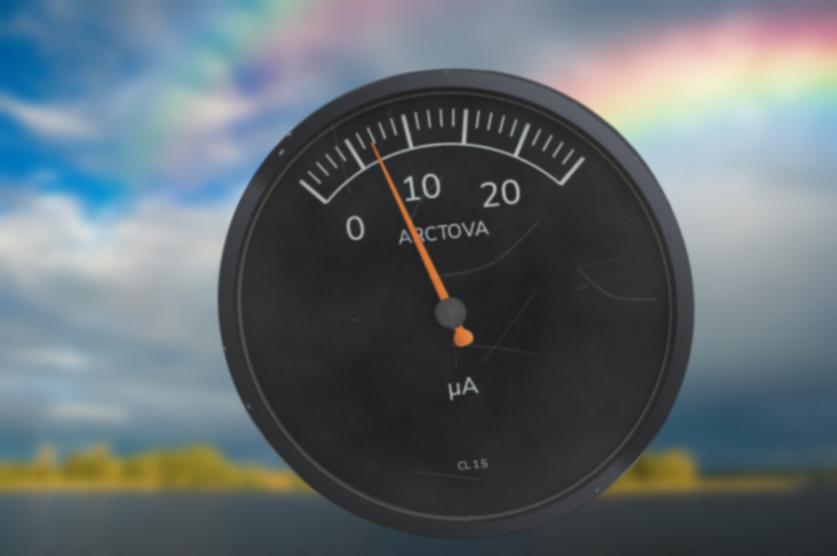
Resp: {"value": 7, "unit": "µA"}
